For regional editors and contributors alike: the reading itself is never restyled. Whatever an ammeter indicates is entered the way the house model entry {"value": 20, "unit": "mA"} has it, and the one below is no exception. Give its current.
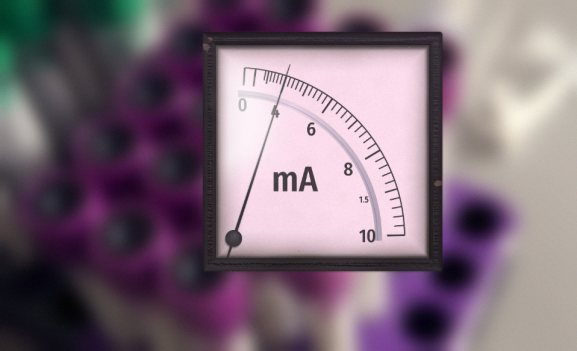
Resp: {"value": 4, "unit": "mA"}
